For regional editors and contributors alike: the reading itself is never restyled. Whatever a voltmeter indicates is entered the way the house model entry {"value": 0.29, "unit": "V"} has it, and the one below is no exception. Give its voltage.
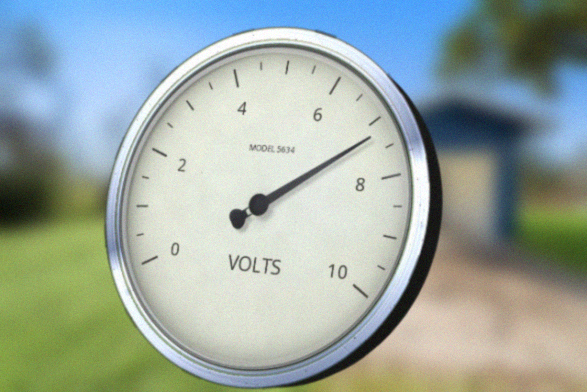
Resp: {"value": 7.25, "unit": "V"}
